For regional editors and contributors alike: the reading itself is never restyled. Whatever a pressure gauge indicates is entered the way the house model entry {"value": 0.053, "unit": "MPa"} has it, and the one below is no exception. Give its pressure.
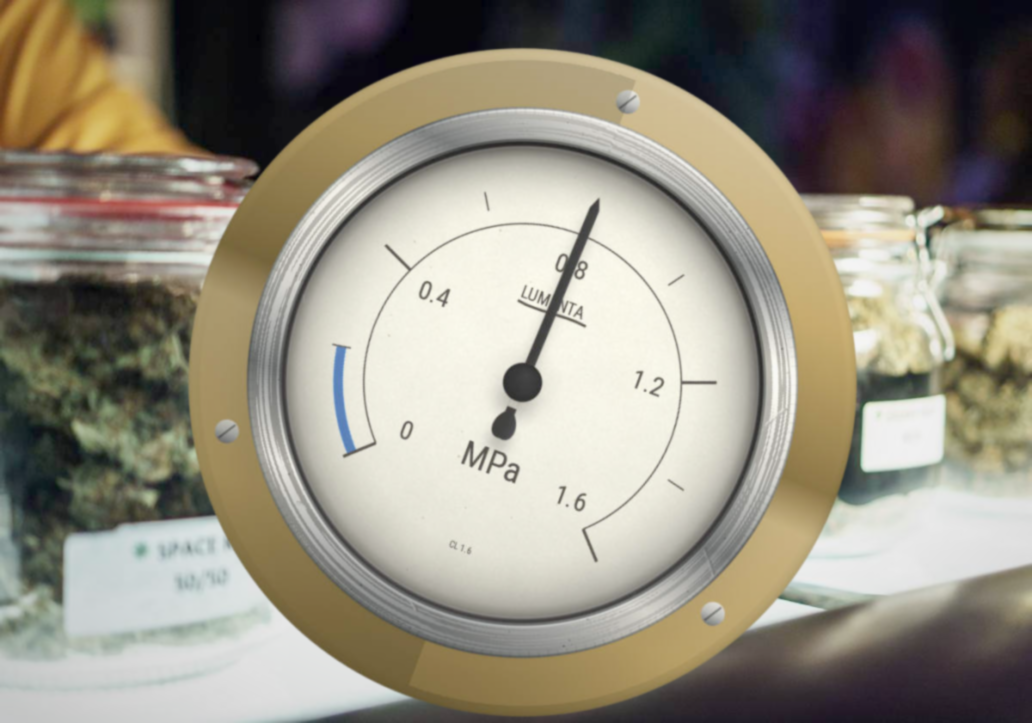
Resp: {"value": 0.8, "unit": "MPa"}
